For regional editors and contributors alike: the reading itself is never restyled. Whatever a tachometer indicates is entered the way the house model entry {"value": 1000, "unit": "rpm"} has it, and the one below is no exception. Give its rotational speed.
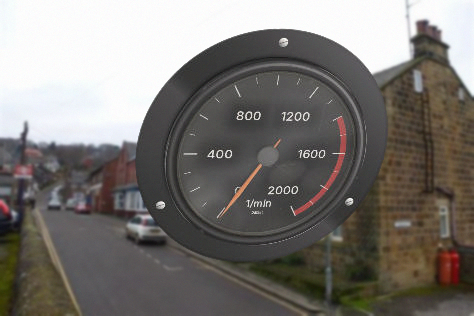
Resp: {"value": 0, "unit": "rpm"}
